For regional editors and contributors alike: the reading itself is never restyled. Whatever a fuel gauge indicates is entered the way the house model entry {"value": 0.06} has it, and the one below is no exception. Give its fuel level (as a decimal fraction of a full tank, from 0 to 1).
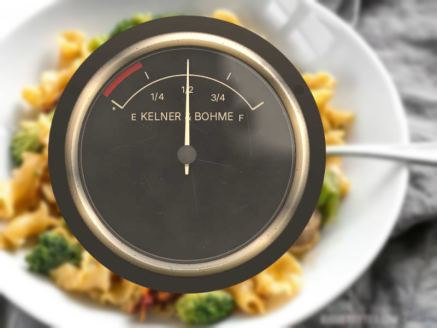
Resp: {"value": 0.5}
